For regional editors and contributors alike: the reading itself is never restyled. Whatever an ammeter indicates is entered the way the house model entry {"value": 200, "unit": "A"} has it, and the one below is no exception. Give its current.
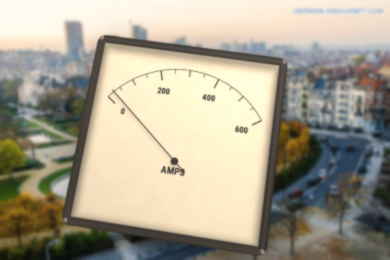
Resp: {"value": 25, "unit": "A"}
